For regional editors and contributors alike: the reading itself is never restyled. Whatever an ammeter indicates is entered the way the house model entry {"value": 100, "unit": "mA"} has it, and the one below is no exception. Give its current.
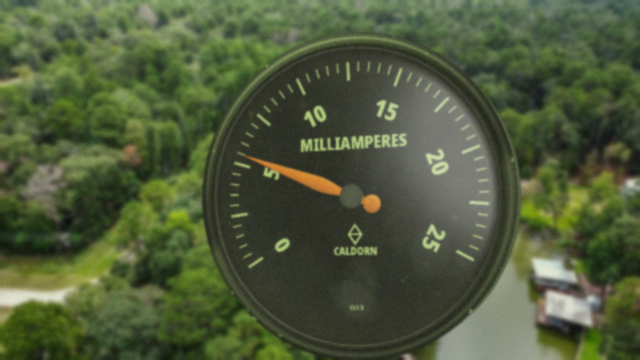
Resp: {"value": 5.5, "unit": "mA"}
